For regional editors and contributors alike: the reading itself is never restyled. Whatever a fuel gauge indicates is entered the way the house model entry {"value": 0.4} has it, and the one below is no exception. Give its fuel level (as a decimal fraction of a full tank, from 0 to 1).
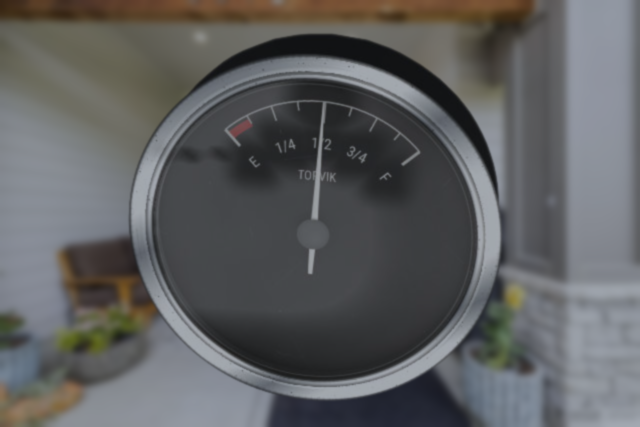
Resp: {"value": 0.5}
